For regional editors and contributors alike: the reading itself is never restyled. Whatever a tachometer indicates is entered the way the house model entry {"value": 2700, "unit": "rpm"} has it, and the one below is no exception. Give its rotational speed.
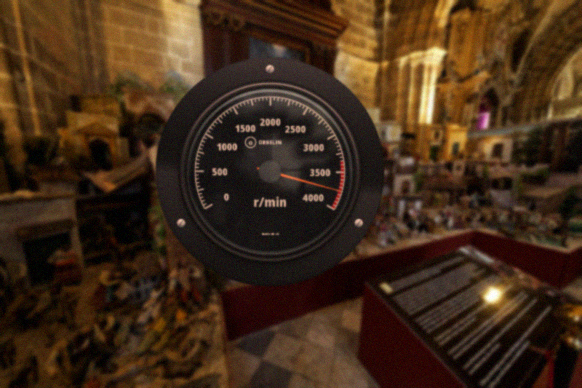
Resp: {"value": 3750, "unit": "rpm"}
